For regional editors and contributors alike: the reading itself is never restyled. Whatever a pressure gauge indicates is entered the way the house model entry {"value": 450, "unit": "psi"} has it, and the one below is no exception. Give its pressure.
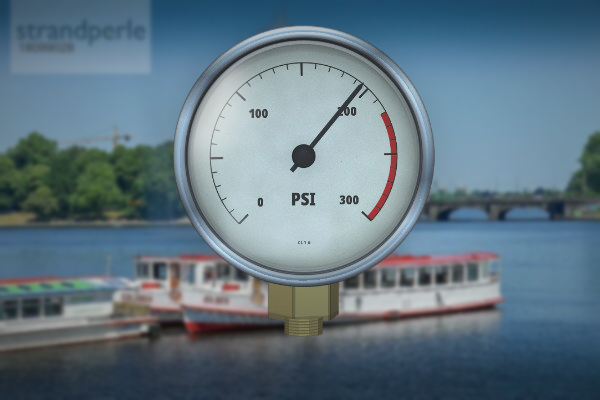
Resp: {"value": 195, "unit": "psi"}
